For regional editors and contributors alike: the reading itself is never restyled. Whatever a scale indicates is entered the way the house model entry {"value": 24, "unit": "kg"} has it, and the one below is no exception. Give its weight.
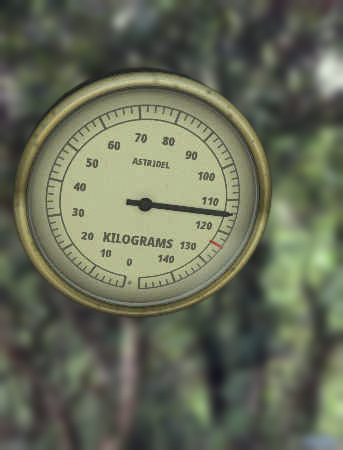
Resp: {"value": 114, "unit": "kg"}
